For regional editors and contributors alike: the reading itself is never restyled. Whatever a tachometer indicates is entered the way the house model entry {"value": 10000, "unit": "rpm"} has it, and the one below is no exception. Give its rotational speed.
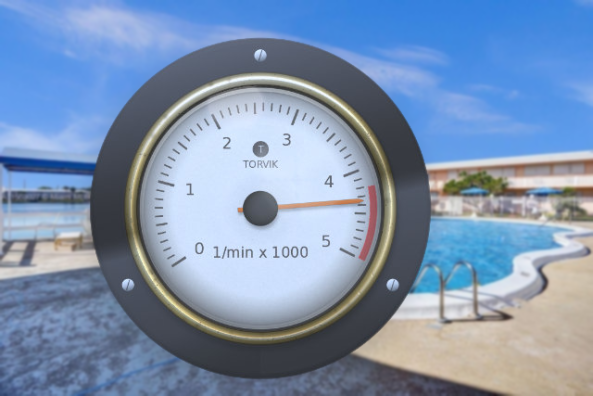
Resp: {"value": 4350, "unit": "rpm"}
